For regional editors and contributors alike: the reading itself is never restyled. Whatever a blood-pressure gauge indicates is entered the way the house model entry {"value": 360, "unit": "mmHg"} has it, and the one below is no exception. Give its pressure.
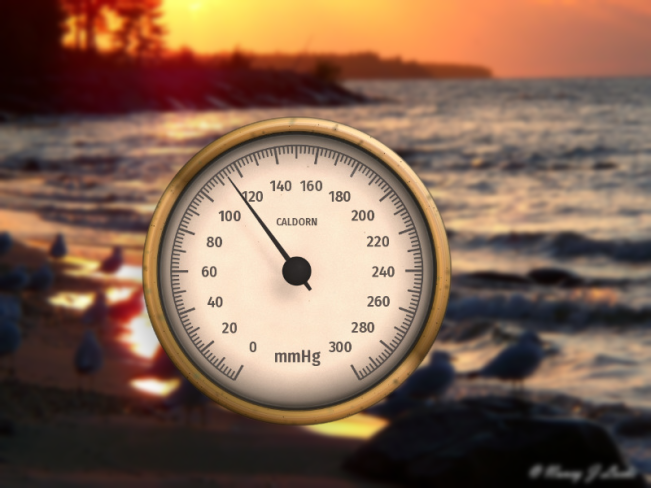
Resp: {"value": 114, "unit": "mmHg"}
